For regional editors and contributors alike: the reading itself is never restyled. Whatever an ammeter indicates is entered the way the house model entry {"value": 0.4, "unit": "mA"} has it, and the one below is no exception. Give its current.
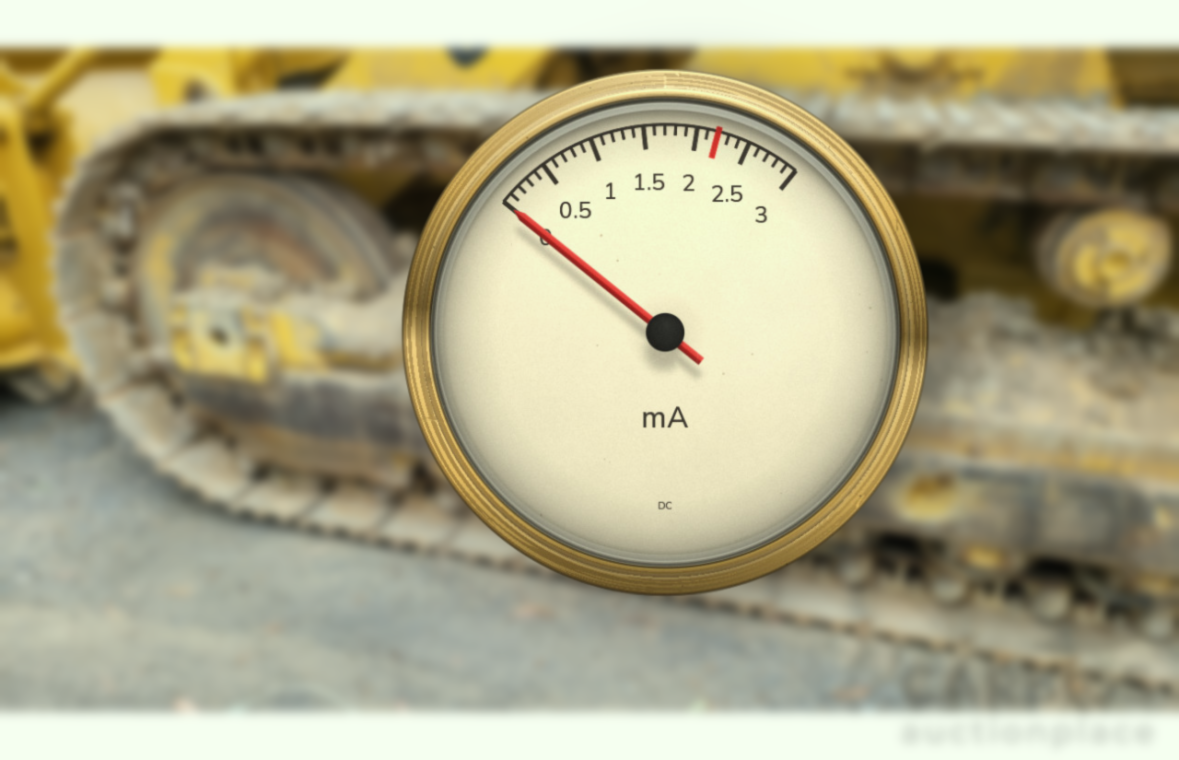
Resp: {"value": 0, "unit": "mA"}
